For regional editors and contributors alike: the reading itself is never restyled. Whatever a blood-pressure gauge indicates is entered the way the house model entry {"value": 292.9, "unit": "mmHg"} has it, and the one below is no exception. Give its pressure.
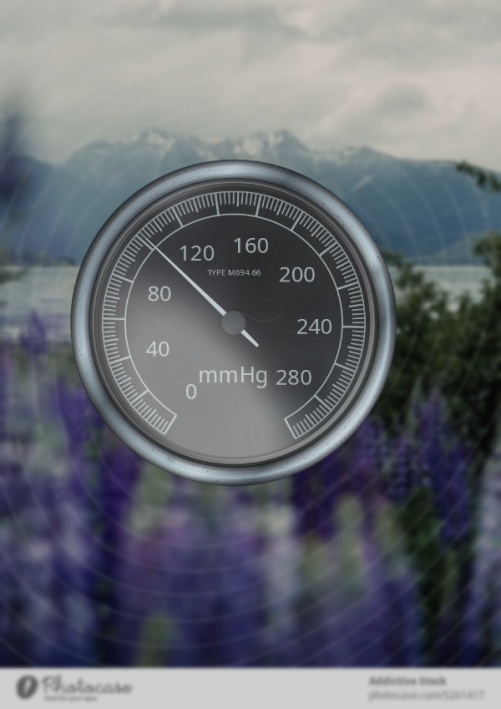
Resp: {"value": 102, "unit": "mmHg"}
